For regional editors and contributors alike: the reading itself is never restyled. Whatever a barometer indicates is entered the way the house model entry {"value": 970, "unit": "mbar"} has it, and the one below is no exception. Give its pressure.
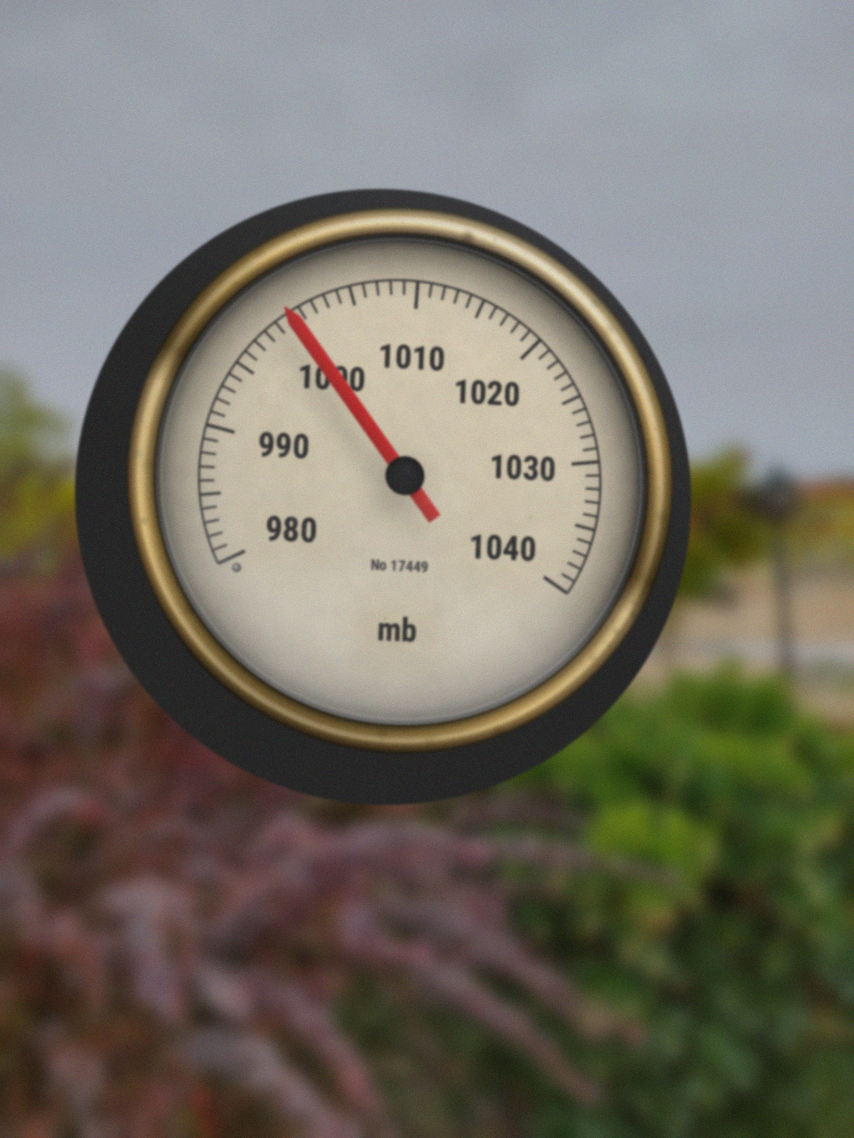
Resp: {"value": 1000, "unit": "mbar"}
